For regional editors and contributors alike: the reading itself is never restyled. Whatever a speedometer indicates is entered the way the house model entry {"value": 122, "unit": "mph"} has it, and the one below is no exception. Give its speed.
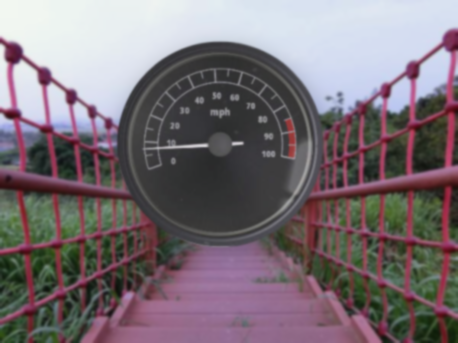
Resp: {"value": 7.5, "unit": "mph"}
